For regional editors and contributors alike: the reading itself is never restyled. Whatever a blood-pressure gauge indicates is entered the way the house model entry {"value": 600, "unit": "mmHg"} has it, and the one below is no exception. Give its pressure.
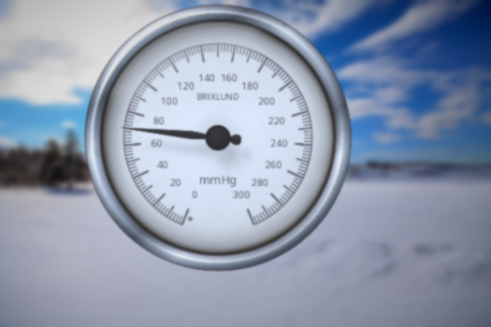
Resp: {"value": 70, "unit": "mmHg"}
